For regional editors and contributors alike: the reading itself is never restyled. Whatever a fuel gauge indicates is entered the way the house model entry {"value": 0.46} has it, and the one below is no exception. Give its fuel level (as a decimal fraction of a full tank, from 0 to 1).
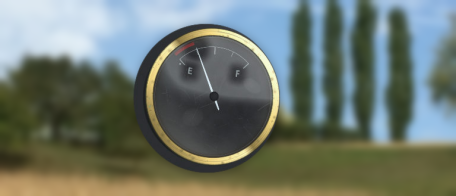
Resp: {"value": 0.25}
